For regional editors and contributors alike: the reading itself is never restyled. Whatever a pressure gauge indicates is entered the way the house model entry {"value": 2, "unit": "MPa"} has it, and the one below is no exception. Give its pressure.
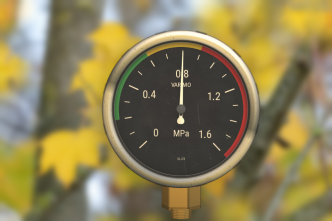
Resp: {"value": 0.8, "unit": "MPa"}
